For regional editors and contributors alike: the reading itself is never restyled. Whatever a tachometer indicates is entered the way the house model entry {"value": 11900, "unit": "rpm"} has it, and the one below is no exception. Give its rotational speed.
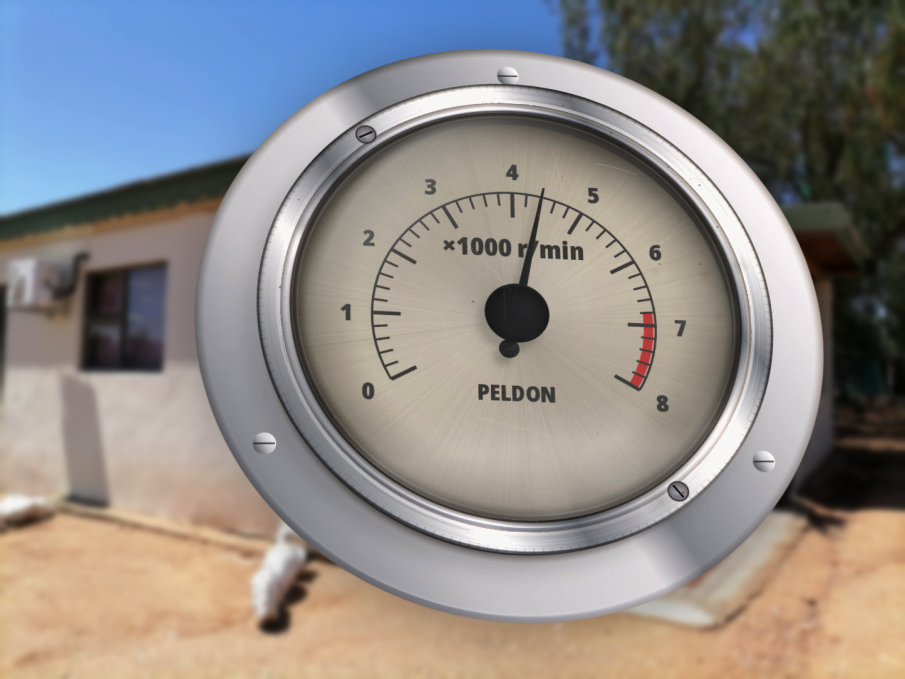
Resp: {"value": 4400, "unit": "rpm"}
